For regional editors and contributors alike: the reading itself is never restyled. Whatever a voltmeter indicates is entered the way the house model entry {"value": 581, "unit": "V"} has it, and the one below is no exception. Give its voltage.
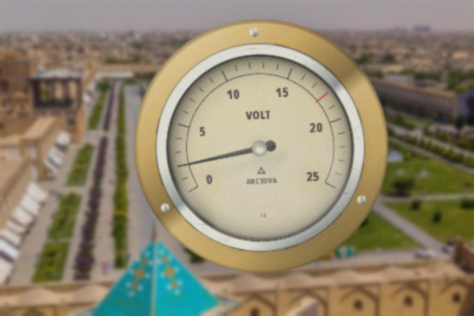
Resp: {"value": 2, "unit": "V"}
